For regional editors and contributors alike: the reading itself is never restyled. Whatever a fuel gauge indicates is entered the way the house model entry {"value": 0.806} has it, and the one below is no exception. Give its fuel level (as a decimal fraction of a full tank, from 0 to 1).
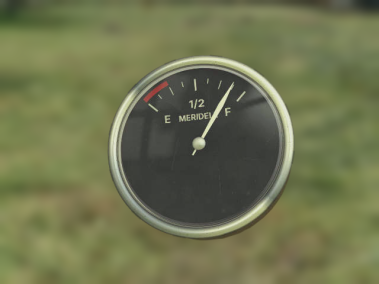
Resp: {"value": 0.875}
